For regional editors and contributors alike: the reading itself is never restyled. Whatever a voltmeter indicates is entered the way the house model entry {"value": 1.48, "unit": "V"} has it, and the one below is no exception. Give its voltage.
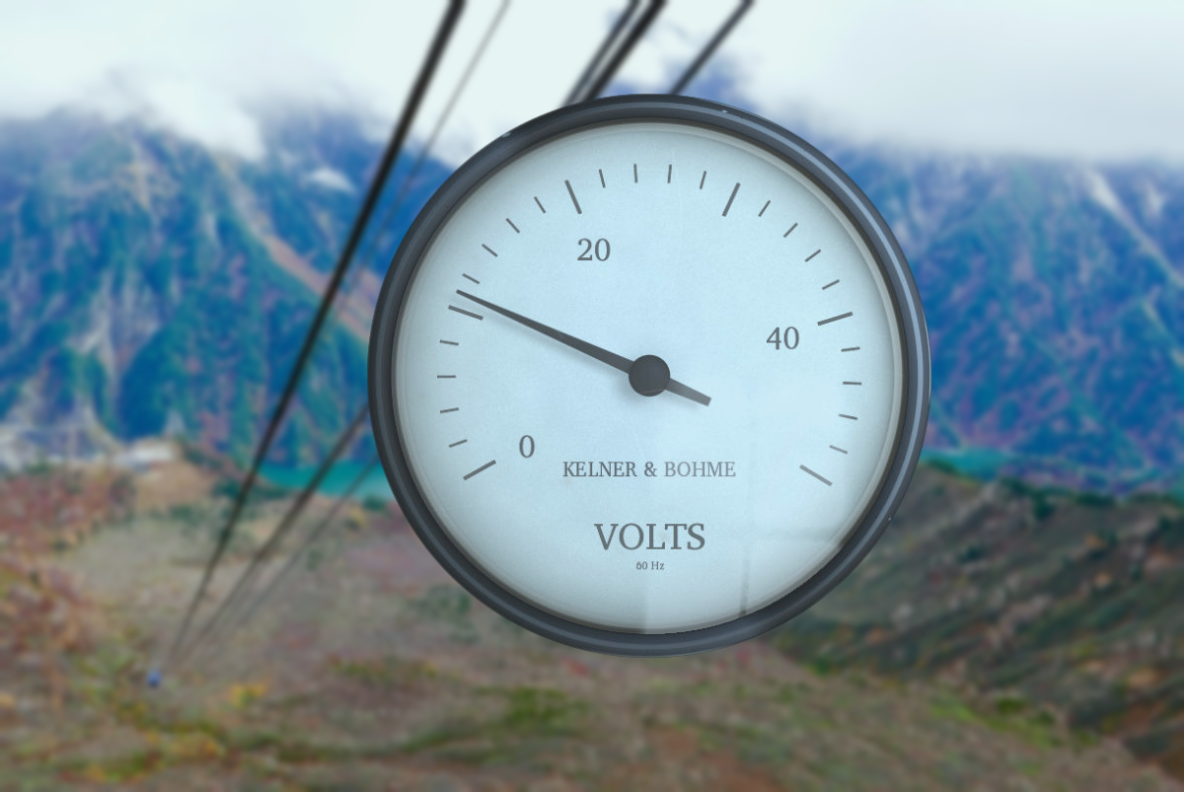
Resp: {"value": 11, "unit": "V"}
